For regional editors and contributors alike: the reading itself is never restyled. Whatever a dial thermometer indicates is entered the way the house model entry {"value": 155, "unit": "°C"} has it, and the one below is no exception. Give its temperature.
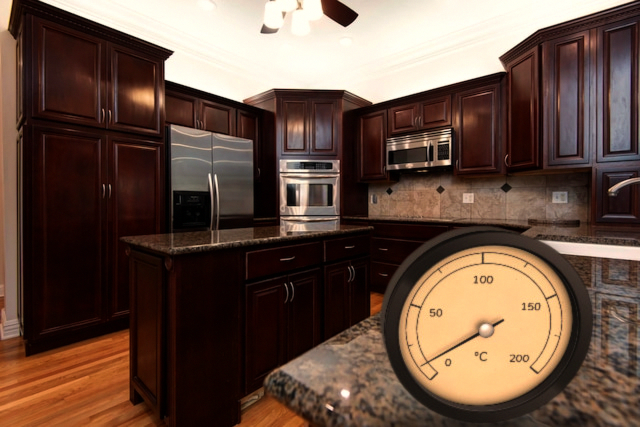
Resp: {"value": 12.5, "unit": "°C"}
